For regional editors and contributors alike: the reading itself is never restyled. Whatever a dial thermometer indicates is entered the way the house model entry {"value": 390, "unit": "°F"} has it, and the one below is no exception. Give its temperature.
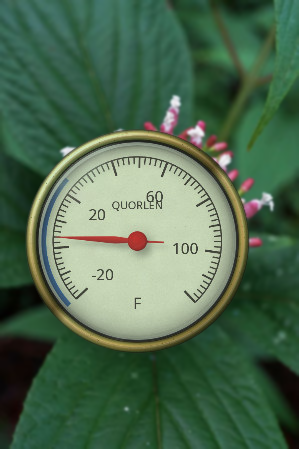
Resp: {"value": 4, "unit": "°F"}
